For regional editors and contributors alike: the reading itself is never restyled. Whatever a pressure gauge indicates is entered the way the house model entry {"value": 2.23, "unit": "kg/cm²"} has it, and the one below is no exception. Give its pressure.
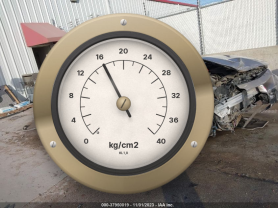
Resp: {"value": 16, "unit": "kg/cm²"}
